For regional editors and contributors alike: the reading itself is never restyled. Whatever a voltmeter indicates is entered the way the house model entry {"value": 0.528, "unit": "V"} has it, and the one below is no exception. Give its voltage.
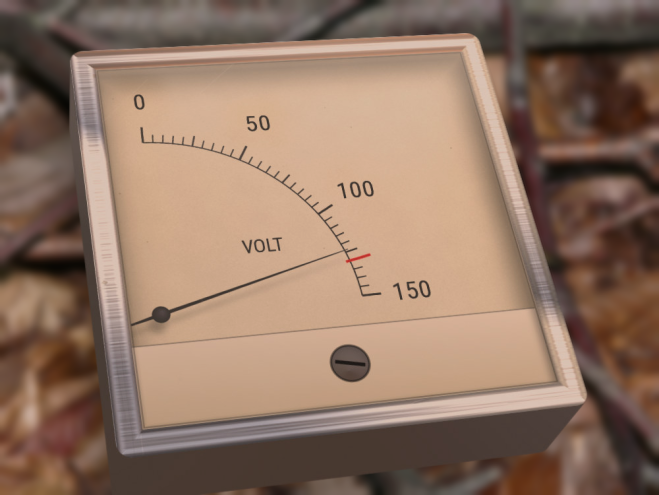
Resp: {"value": 125, "unit": "V"}
